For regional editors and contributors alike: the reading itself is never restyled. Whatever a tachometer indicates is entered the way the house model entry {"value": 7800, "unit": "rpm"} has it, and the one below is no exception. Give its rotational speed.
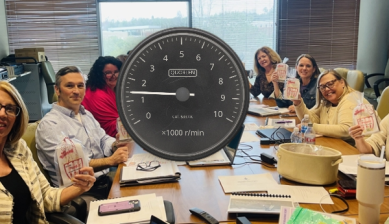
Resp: {"value": 1400, "unit": "rpm"}
